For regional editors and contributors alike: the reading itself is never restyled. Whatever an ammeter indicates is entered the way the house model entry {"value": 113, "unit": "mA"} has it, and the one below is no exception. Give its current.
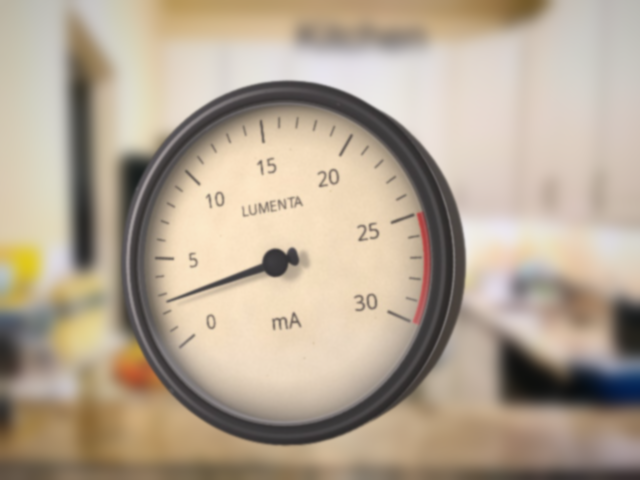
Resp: {"value": 2.5, "unit": "mA"}
